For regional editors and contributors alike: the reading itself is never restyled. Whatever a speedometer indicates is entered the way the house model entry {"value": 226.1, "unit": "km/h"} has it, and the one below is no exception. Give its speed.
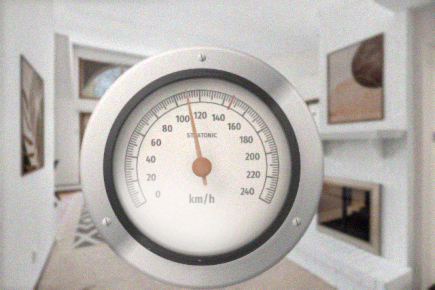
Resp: {"value": 110, "unit": "km/h"}
